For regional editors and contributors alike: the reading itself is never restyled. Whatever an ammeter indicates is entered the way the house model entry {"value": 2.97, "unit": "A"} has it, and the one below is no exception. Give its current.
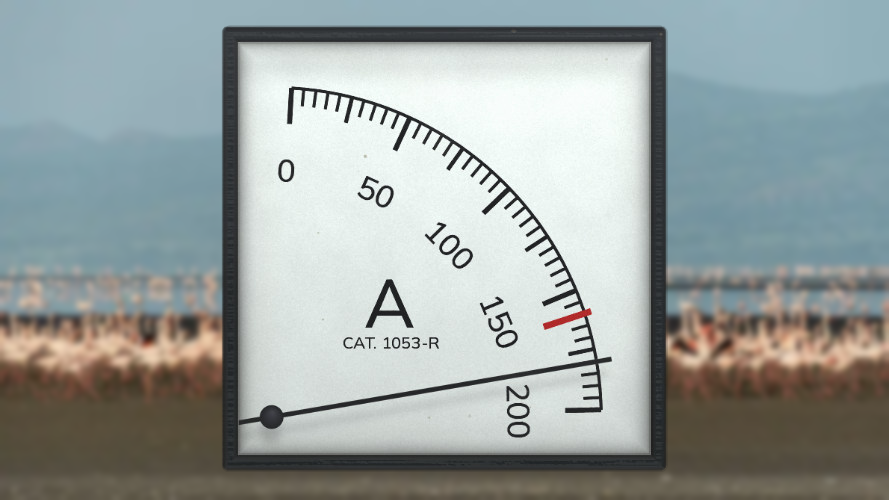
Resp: {"value": 180, "unit": "A"}
